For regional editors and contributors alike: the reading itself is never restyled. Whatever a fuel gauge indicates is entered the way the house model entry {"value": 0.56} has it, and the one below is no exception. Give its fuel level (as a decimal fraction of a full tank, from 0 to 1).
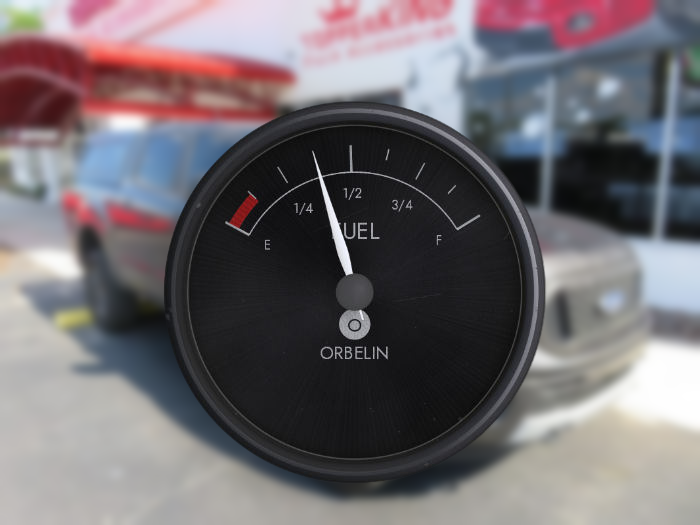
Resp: {"value": 0.375}
